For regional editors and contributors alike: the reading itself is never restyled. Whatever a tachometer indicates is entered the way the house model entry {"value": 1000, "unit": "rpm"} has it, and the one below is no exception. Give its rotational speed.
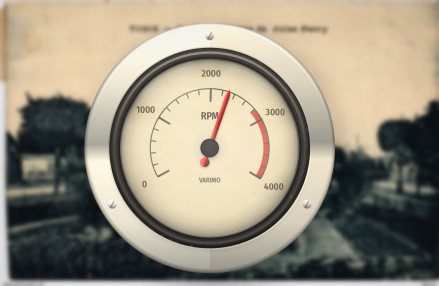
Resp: {"value": 2300, "unit": "rpm"}
